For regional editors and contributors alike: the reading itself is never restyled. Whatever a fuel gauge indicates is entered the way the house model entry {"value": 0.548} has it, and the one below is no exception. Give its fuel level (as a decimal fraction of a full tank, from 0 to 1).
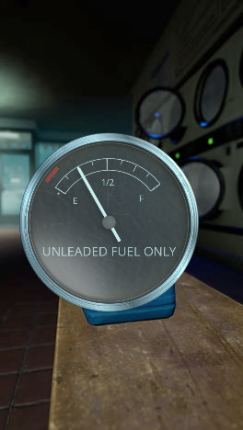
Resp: {"value": 0.25}
